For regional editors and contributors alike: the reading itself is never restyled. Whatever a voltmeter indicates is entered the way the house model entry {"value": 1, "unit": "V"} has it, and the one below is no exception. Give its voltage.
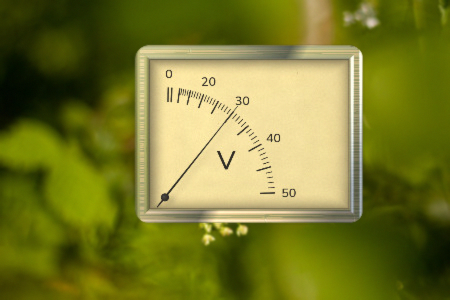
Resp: {"value": 30, "unit": "V"}
